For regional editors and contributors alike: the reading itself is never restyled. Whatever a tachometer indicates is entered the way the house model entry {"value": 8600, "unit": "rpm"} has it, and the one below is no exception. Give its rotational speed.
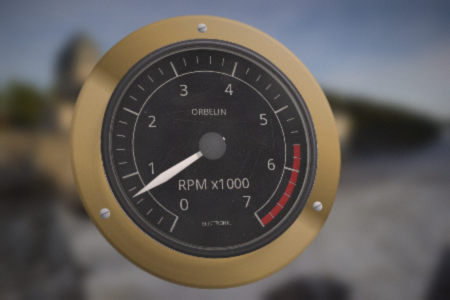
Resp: {"value": 700, "unit": "rpm"}
